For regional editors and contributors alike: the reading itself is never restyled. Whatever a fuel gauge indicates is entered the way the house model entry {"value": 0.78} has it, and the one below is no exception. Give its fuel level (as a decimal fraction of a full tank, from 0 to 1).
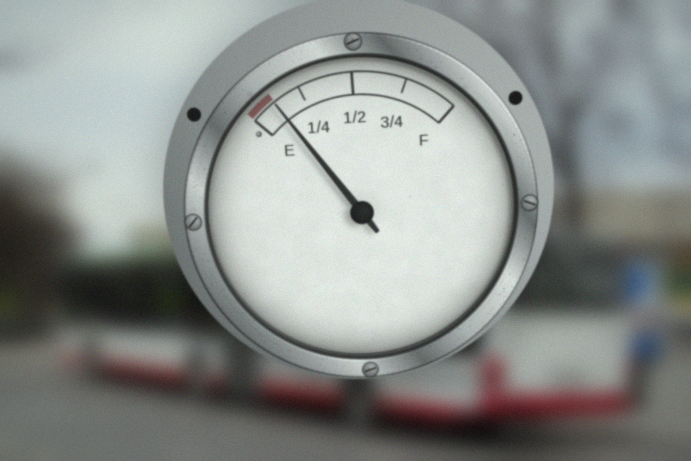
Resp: {"value": 0.125}
